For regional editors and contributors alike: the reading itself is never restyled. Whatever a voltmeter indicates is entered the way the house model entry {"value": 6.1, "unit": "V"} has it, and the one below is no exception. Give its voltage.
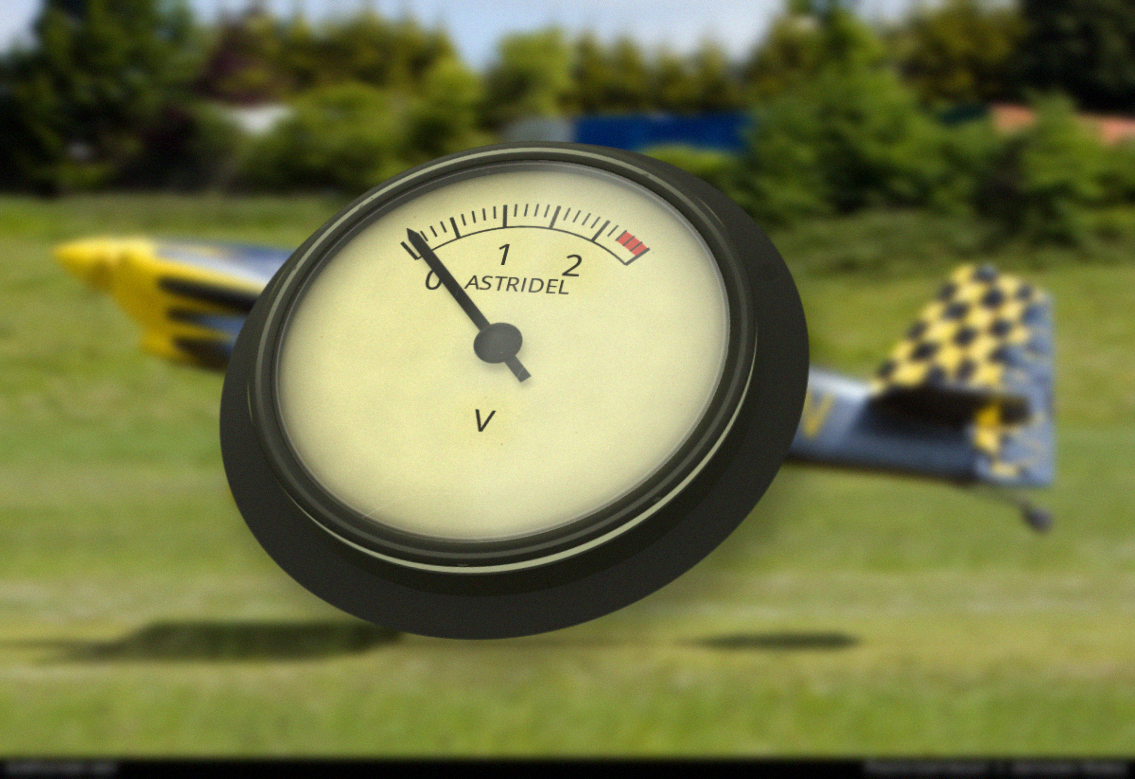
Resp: {"value": 0.1, "unit": "V"}
